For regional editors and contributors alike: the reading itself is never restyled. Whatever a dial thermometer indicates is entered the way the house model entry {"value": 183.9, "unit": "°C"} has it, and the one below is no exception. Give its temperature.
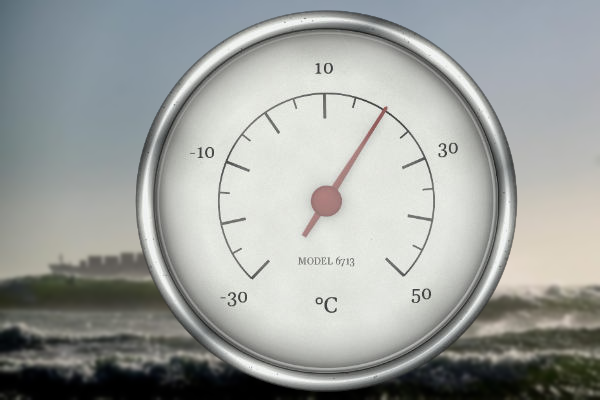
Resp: {"value": 20, "unit": "°C"}
